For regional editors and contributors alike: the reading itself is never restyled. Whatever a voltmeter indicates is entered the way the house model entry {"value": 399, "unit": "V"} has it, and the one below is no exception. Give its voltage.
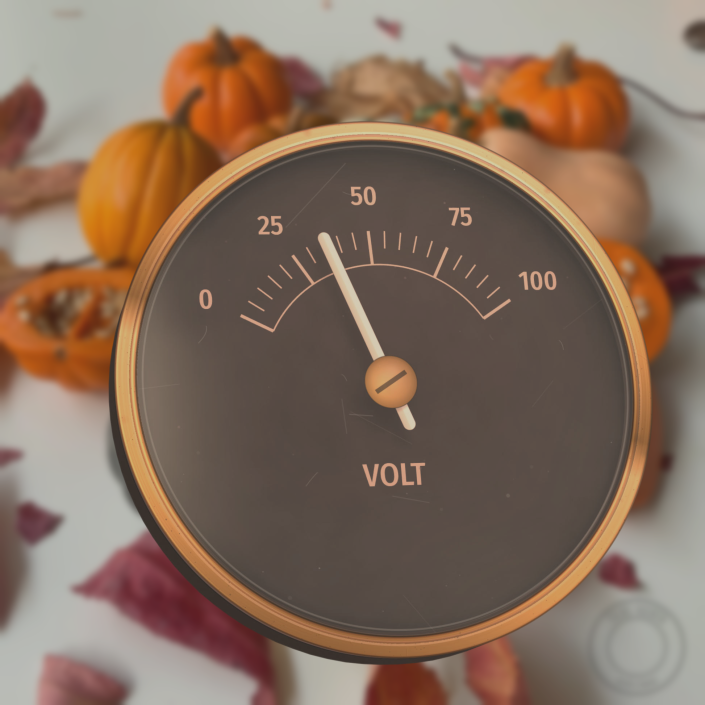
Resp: {"value": 35, "unit": "V"}
